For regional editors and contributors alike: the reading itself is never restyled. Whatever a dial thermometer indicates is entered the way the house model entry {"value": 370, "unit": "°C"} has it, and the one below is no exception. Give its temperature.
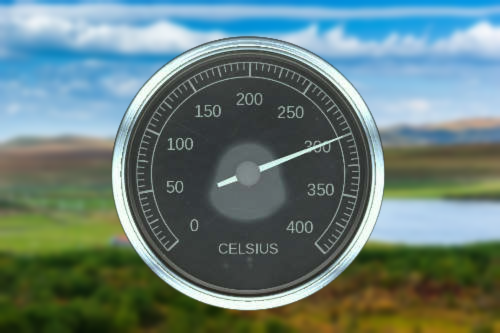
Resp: {"value": 300, "unit": "°C"}
